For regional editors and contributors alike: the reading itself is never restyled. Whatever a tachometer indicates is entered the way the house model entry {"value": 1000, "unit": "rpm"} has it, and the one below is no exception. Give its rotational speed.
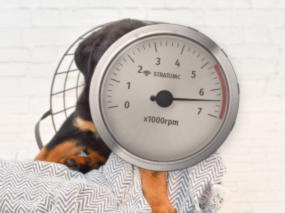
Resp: {"value": 6400, "unit": "rpm"}
